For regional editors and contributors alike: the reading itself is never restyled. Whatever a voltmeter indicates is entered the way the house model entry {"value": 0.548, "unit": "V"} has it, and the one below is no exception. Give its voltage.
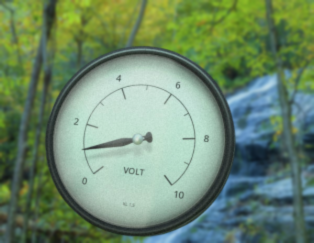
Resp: {"value": 1, "unit": "V"}
